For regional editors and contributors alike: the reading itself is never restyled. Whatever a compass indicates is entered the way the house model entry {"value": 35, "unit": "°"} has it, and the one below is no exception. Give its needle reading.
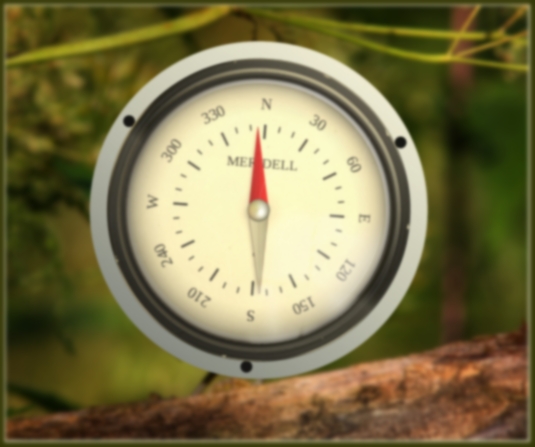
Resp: {"value": 355, "unit": "°"}
